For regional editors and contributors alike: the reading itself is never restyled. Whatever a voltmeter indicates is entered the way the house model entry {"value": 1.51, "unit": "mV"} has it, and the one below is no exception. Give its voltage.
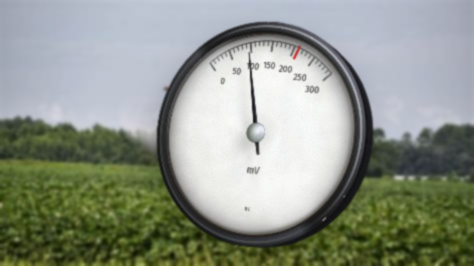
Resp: {"value": 100, "unit": "mV"}
